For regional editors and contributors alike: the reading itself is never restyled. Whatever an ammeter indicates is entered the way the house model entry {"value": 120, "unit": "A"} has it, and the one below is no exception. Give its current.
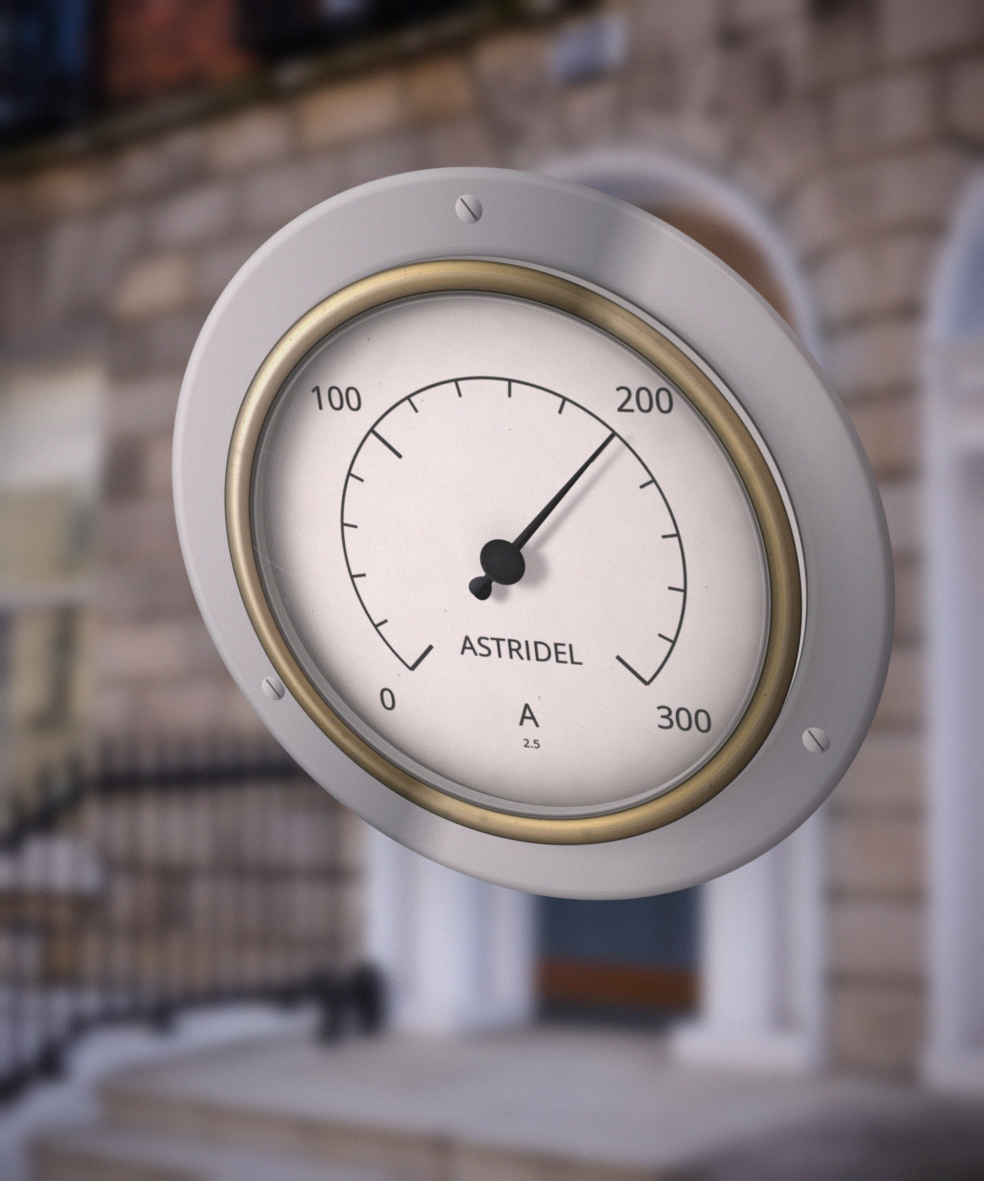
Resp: {"value": 200, "unit": "A"}
